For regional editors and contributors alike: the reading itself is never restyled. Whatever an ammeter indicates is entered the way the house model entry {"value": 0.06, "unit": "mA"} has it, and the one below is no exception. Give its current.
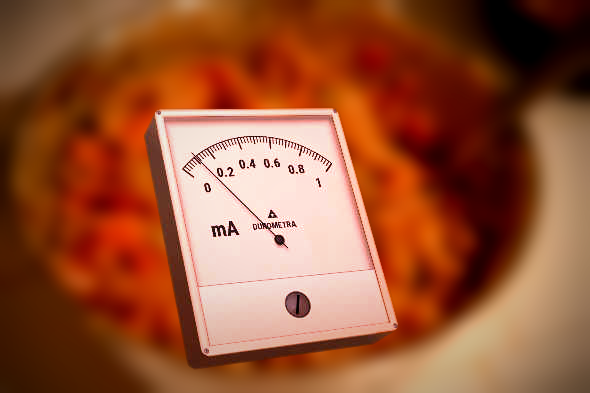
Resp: {"value": 0.1, "unit": "mA"}
